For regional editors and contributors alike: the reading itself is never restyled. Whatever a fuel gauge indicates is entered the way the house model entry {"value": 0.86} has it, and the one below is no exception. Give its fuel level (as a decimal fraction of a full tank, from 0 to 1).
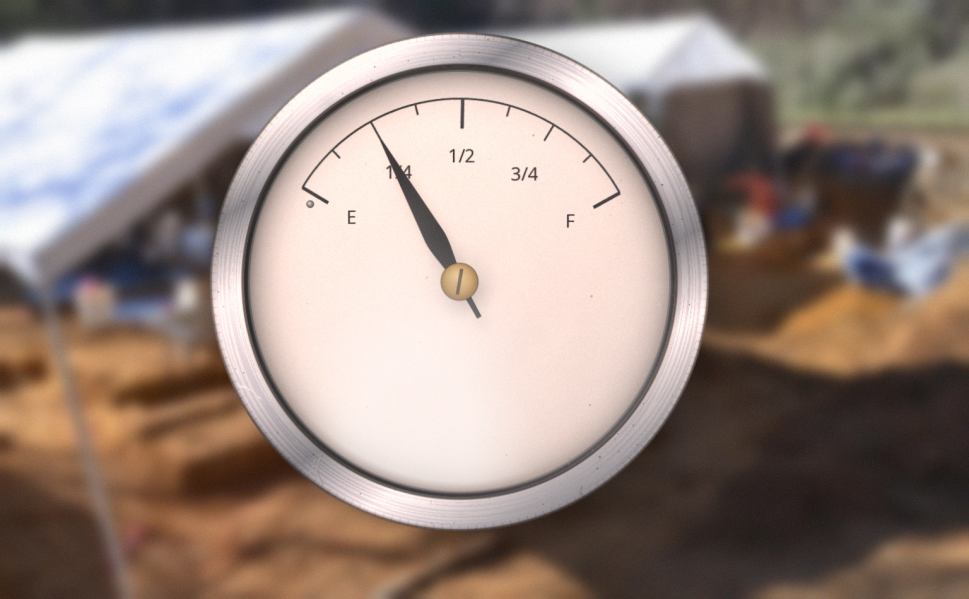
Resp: {"value": 0.25}
